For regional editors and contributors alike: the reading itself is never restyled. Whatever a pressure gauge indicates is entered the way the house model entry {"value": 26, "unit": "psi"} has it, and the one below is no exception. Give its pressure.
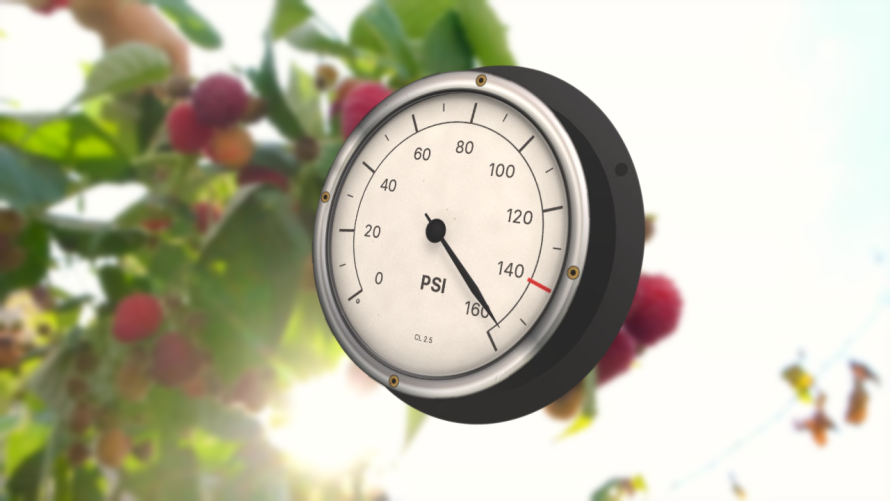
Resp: {"value": 155, "unit": "psi"}
